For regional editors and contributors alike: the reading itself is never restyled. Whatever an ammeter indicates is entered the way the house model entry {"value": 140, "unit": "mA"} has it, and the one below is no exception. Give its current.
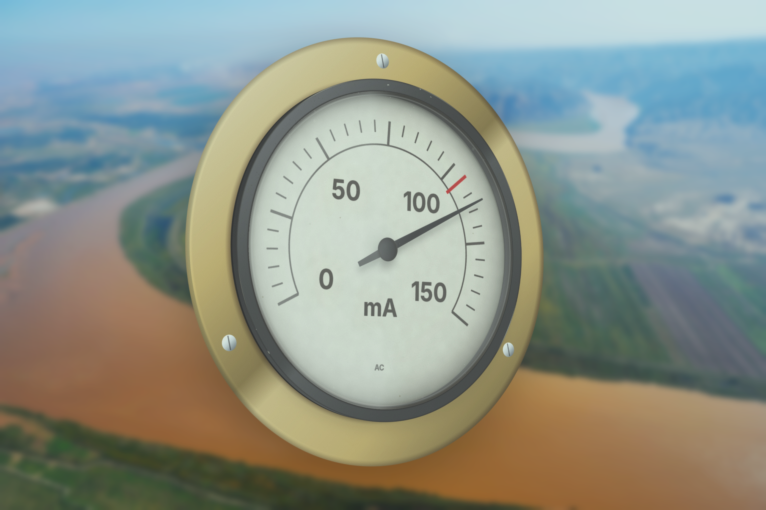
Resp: {"value": 112.5, "unit": "mA"}
